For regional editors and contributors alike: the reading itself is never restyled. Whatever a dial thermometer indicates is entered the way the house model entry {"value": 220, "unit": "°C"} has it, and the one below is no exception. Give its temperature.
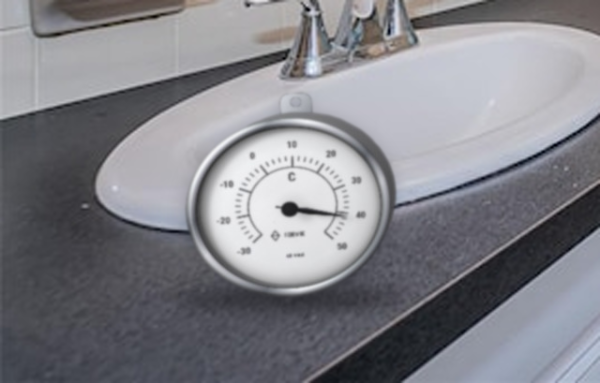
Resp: {"value": 40, "unit": "°C"}
